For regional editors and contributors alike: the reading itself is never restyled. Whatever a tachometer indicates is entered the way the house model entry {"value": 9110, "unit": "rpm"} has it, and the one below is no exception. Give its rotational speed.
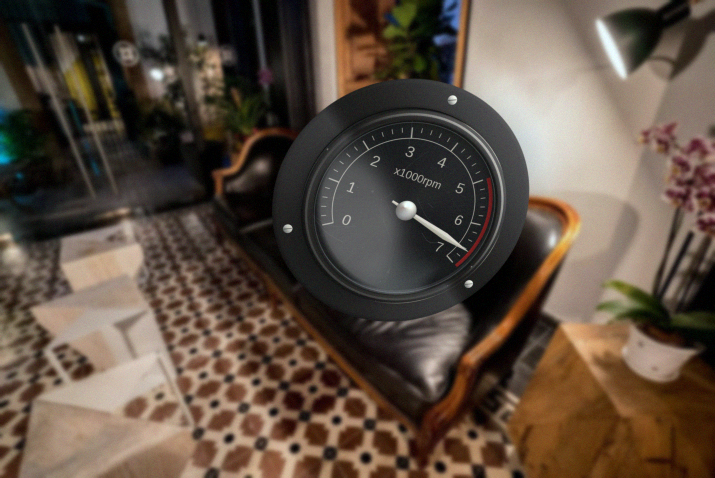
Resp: {"value": 6600, "unit": "rpm"}
